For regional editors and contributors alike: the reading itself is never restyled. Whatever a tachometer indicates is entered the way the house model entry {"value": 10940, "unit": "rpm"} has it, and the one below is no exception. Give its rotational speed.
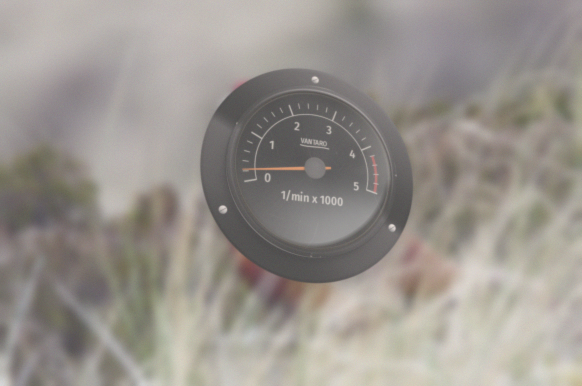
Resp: {"value": 200, "unit": "rpm"}
